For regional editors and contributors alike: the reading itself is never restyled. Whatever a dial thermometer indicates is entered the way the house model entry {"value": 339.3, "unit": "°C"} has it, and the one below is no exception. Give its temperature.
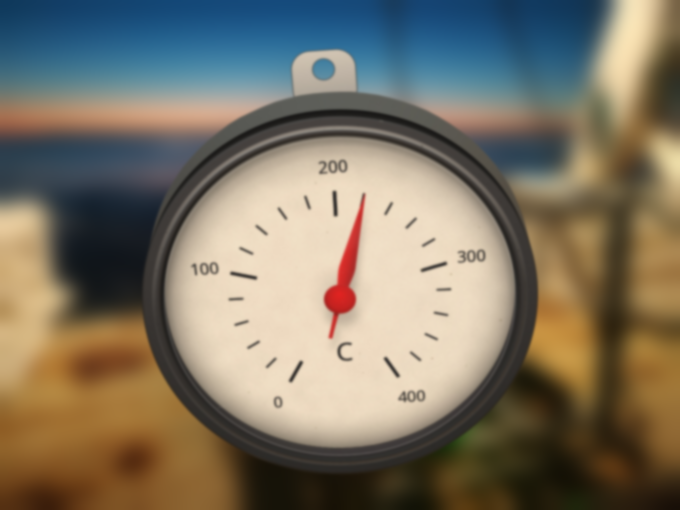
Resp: {"value": 220, "unit": "°C"}
